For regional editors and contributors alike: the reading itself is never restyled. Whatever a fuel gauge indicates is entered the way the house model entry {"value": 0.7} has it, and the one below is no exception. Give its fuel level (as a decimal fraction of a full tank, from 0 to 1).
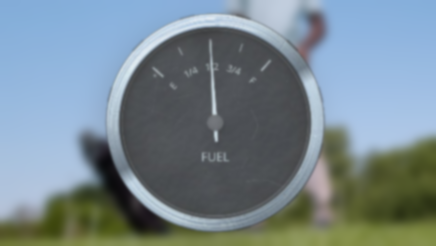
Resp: {"value": 0.5}
